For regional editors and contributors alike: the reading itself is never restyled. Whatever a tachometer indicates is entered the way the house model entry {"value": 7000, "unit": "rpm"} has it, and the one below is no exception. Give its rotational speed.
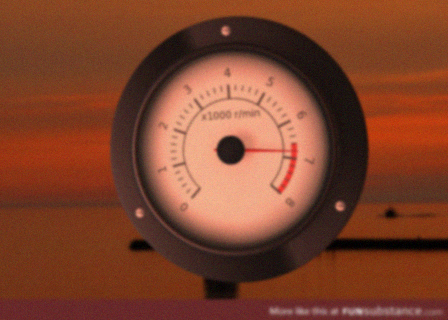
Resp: {"value": 6800, "unit": "rpm"}
